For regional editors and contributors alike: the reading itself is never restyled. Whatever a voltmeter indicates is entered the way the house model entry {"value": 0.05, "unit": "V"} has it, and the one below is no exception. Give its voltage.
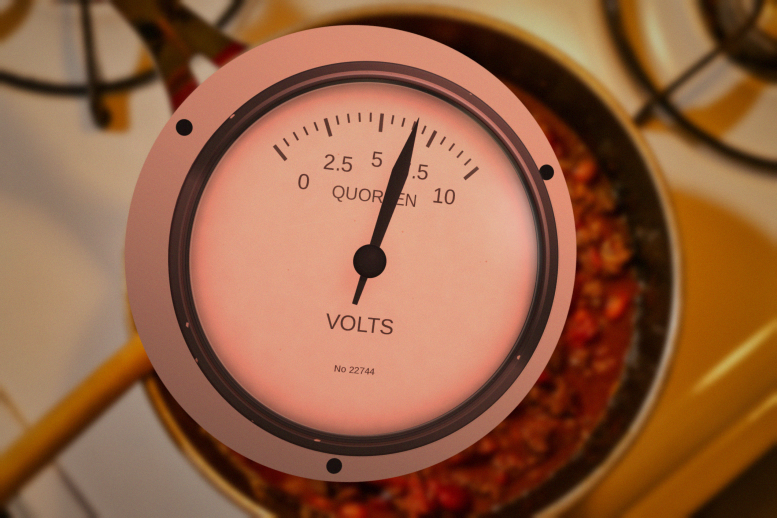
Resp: {"value": 6.5, "unit": "V"}
